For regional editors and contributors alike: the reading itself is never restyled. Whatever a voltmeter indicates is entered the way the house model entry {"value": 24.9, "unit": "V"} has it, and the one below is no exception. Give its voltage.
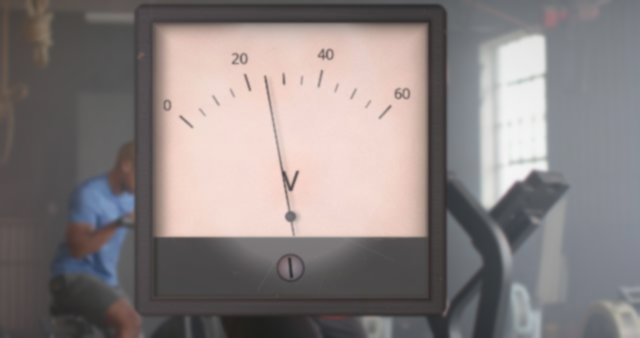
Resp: {"value": 25, "unit": "V"}
